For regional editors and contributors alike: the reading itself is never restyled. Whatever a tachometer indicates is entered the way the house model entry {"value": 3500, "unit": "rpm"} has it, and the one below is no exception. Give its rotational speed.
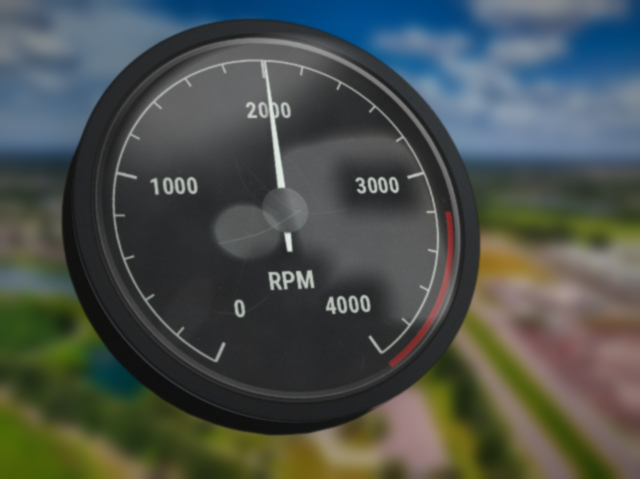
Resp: {"value": 2000, "unit": "rpm"}
